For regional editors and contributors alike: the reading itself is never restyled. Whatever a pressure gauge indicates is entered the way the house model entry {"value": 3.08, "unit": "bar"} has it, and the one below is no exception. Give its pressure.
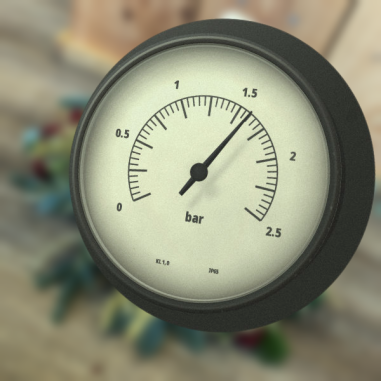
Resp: {"value": 1.6, "unit": "bar"}
